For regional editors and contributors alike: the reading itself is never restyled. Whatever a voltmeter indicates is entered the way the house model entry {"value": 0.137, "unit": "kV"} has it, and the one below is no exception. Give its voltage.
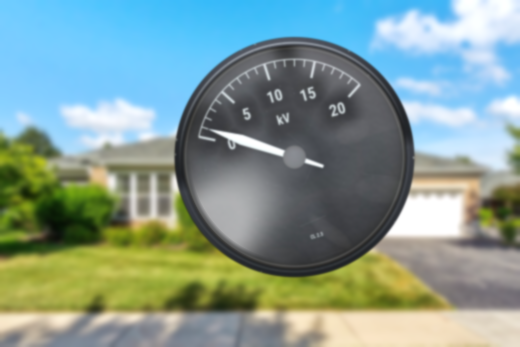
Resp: {"value": 1, "unit": "kV"}
